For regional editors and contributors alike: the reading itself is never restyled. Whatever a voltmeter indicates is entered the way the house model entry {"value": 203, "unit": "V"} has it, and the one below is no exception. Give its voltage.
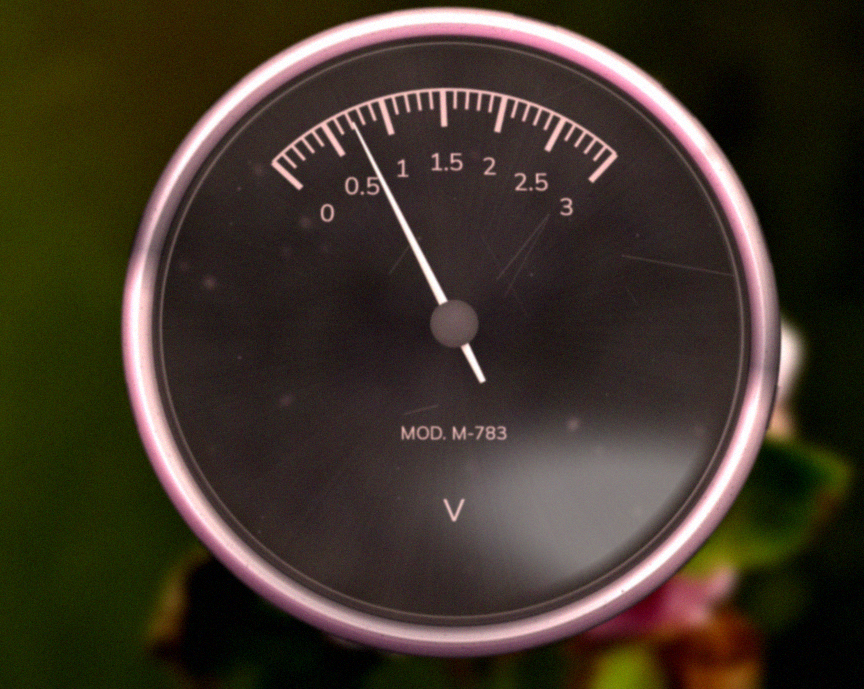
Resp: {"value": 0.7, "unit": "V"}
